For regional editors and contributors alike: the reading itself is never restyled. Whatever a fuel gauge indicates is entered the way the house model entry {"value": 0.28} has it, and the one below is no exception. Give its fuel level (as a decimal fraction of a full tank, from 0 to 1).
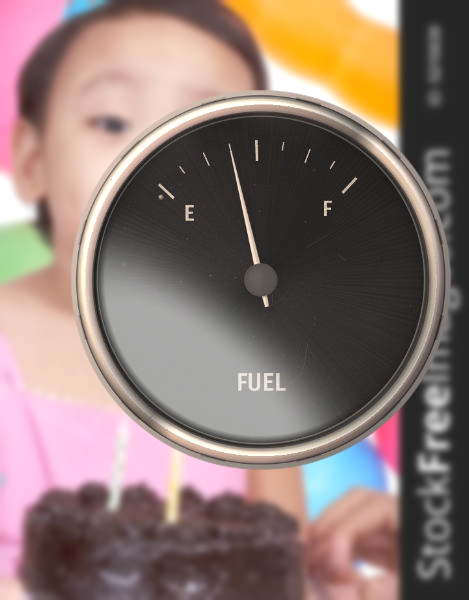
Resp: {"value": 0.375}
